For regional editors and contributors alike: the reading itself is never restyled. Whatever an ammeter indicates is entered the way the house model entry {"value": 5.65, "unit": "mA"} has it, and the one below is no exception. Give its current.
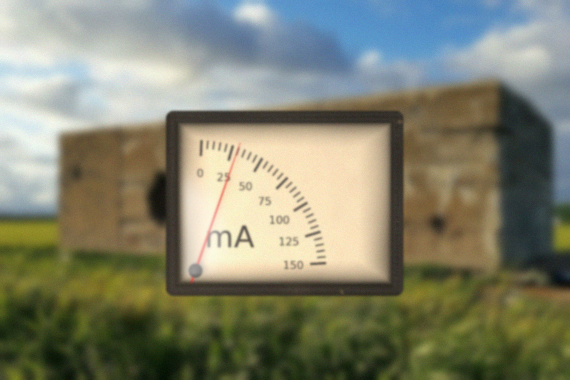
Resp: {"value": 30, "unit": "mA"}
